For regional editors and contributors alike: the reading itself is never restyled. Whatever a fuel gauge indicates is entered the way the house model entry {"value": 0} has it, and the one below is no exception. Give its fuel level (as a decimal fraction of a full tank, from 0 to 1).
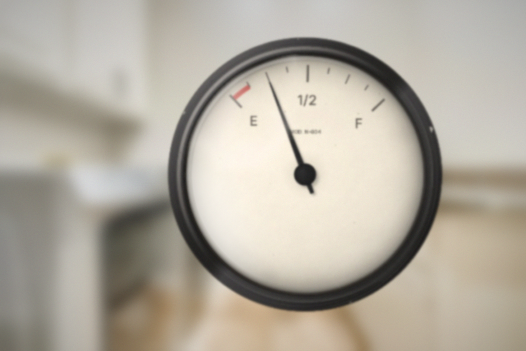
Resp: {"value": 0.25}
